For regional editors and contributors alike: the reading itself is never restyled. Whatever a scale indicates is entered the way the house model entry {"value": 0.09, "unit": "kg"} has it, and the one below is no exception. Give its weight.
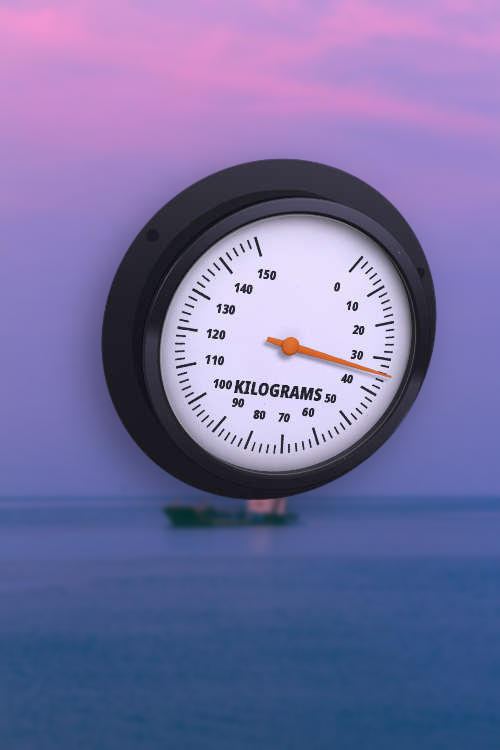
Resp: {"value": 34, "unit": "kg"}
